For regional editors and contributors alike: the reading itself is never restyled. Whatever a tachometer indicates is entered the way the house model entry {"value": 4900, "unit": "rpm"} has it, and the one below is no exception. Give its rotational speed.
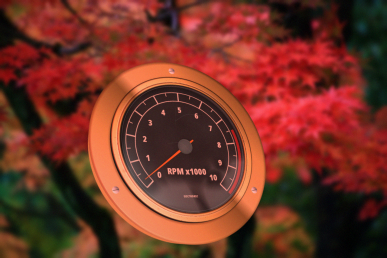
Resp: {"value": 250, "unit": "rpm"}
